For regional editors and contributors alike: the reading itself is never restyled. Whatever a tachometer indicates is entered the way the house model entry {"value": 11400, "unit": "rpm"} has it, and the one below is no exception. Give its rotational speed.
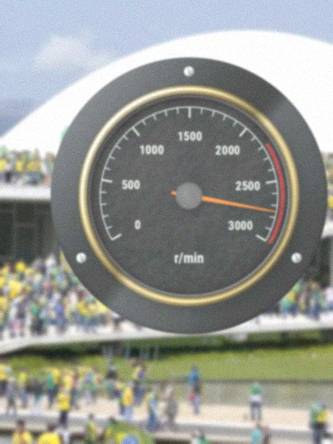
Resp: {"value": 2750, "unit": "rpm"}
